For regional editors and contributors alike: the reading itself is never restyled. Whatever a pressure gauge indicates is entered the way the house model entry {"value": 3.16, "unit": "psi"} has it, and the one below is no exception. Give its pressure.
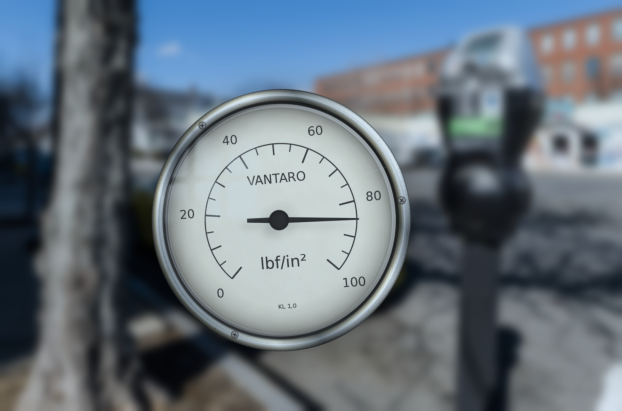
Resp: {"value": 85, "unit": "psi"}
